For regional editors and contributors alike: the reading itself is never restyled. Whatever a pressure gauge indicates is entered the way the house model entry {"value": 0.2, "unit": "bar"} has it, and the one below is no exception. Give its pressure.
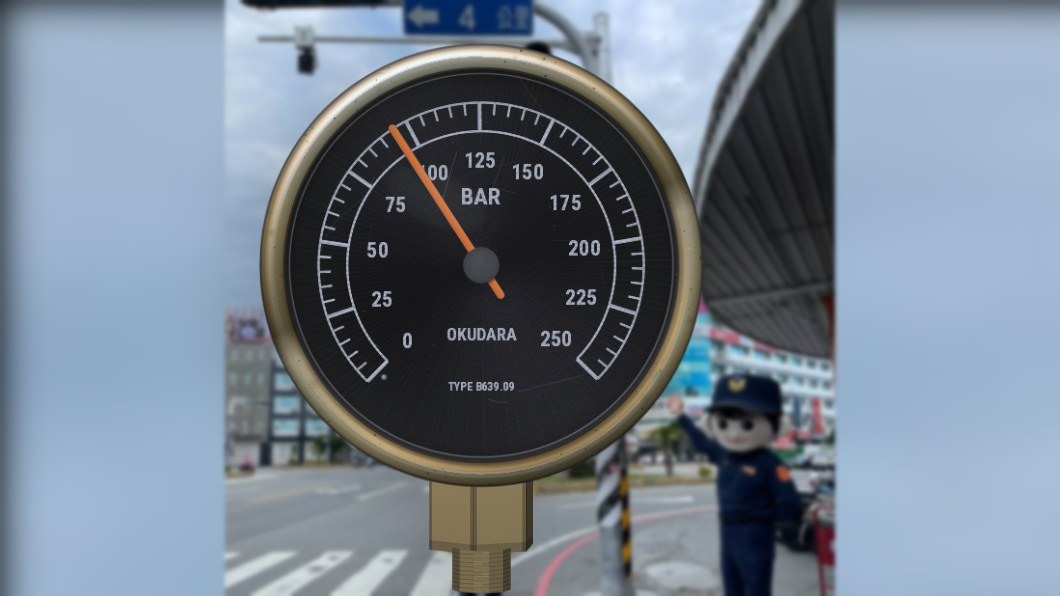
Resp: {"value": 95, "unit": "bar"}
